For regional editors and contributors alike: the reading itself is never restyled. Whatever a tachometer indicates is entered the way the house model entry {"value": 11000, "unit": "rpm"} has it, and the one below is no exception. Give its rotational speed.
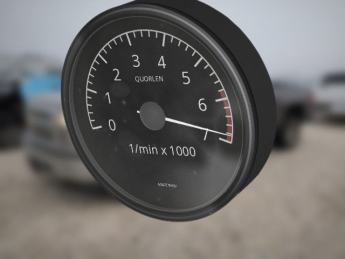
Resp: {"value": 6800, "unit": "rpm"}
